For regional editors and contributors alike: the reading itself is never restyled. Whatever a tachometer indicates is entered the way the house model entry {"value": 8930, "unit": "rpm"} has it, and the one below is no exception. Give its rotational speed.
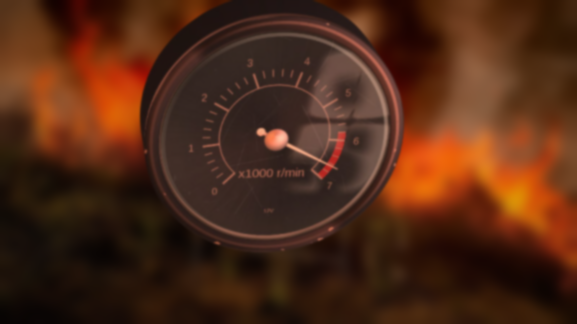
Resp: {"value": 6600, "unit": "rpm"}
